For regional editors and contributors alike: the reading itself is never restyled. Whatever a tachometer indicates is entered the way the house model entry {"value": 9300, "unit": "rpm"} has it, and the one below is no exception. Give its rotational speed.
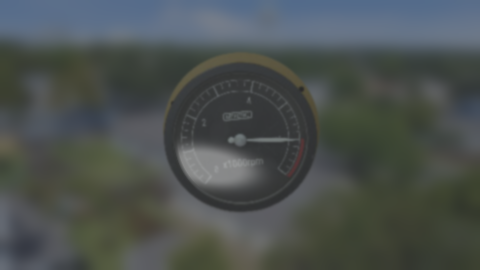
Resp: {"value": 6000, "unit": "rpm"}
